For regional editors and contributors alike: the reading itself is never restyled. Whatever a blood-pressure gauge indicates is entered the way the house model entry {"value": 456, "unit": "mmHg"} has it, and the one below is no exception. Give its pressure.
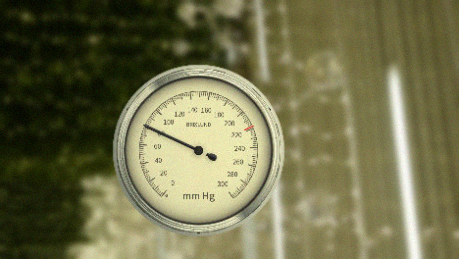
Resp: {"value": 80, "unit": "mmHg"}
